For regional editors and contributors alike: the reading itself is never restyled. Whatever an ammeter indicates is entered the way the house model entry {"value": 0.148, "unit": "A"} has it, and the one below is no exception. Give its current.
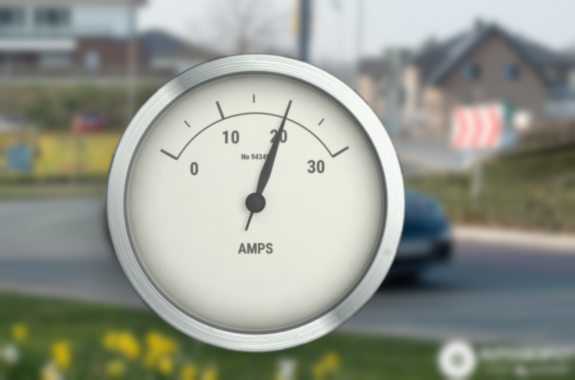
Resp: {"value": 20, "unit": "A"}
